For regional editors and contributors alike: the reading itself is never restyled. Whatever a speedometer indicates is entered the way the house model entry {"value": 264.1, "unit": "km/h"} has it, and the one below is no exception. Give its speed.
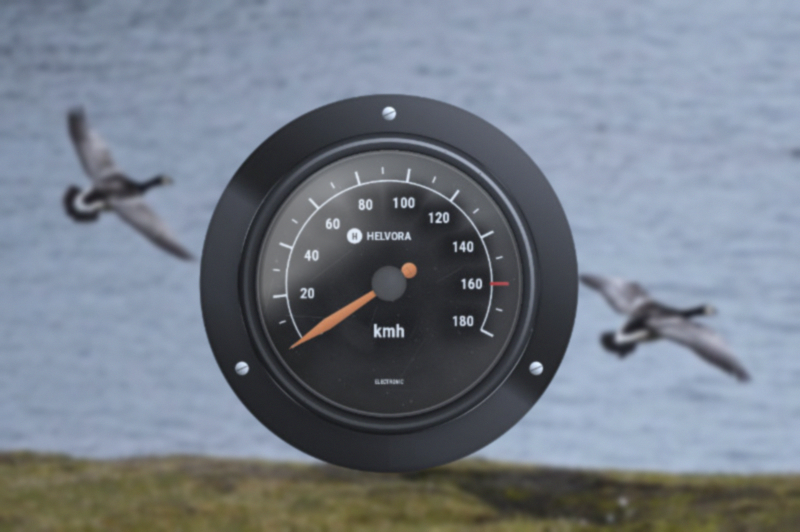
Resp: {"value": 0, "unit": "km/h"}
